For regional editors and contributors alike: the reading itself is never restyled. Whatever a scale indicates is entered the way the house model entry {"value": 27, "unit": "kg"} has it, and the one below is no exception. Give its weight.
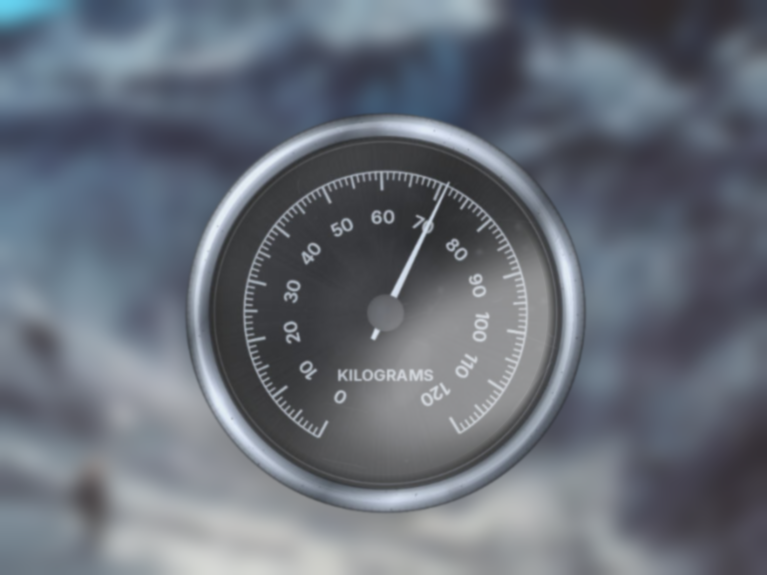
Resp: {"value": 71, "unit": "kg"}
